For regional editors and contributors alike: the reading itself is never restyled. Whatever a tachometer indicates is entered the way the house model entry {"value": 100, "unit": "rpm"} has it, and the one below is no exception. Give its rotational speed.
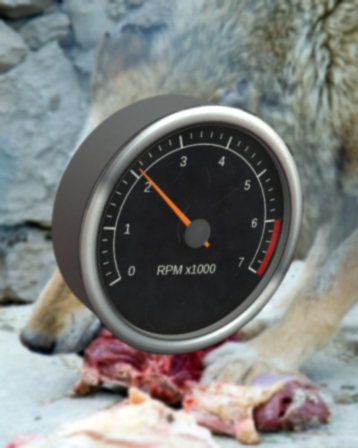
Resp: {"value": 2100, "unit": "rpm"}
